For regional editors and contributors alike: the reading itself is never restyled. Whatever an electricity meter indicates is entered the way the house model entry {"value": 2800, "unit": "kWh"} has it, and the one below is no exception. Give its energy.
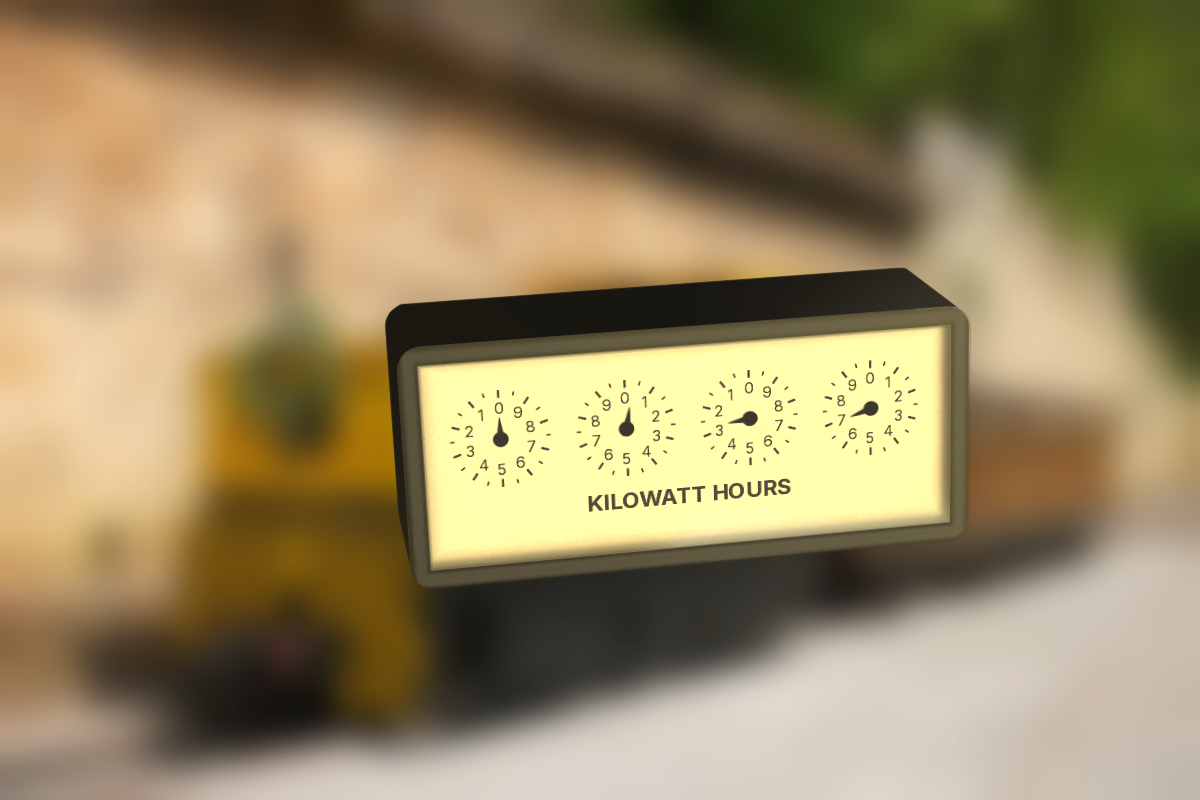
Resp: {"value": 27, "unit": "kWh"}
